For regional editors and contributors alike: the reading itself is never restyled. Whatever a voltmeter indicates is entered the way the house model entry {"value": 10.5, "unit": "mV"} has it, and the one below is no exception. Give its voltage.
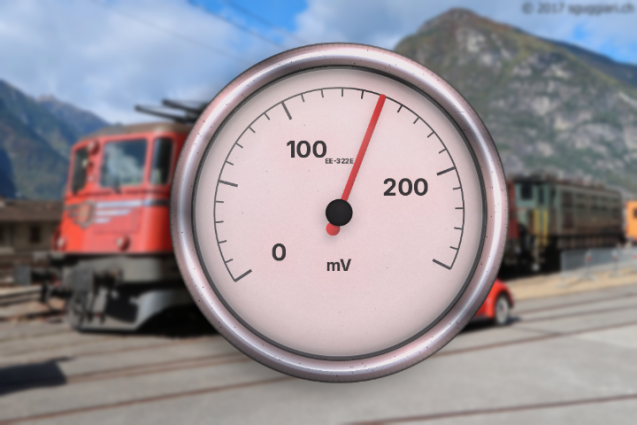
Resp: {"value": 150, "unit": "mV"}
